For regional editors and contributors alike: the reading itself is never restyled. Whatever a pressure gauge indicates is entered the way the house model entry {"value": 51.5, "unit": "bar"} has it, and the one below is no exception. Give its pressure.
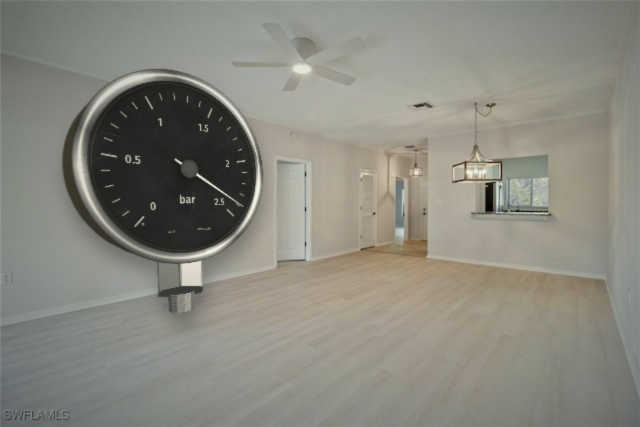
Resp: {"value": 2.4, "unit": "bar"}
